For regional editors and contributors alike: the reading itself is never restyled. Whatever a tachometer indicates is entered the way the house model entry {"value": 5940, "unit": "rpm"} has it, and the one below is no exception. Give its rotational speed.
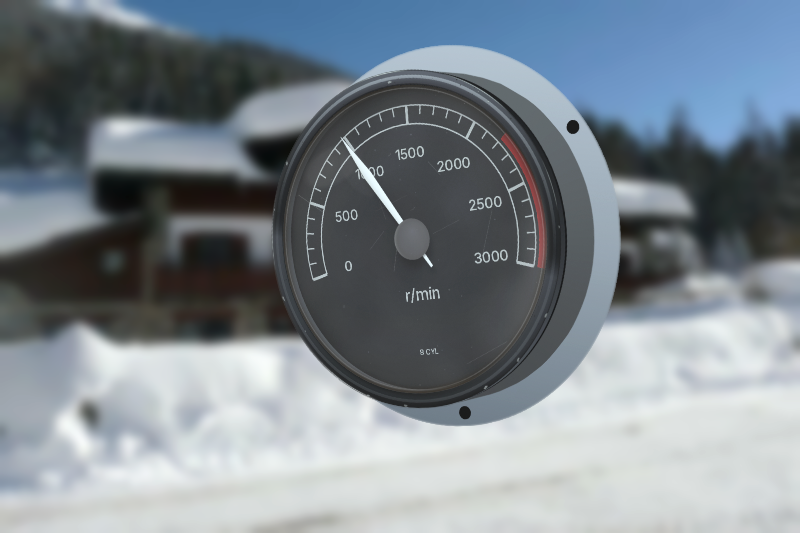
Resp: {"value": 1000, "unit": "rpm"}
